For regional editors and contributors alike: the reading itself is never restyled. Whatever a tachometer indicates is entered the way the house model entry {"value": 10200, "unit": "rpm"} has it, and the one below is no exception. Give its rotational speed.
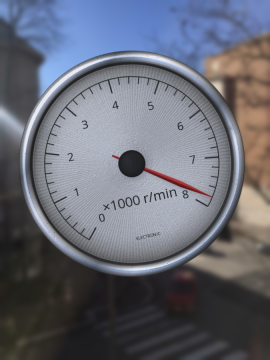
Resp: {"value": 7800, "unit": "rpm"}
